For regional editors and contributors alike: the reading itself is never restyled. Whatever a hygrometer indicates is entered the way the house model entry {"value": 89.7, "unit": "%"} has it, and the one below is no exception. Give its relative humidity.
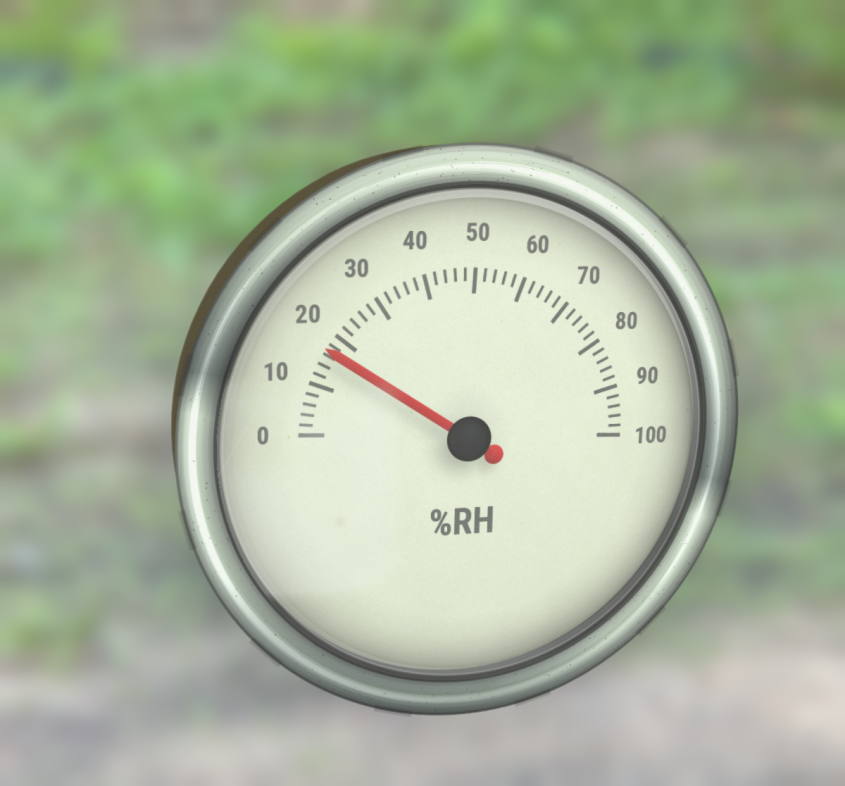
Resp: {"value": 17, "unit": "%"}
